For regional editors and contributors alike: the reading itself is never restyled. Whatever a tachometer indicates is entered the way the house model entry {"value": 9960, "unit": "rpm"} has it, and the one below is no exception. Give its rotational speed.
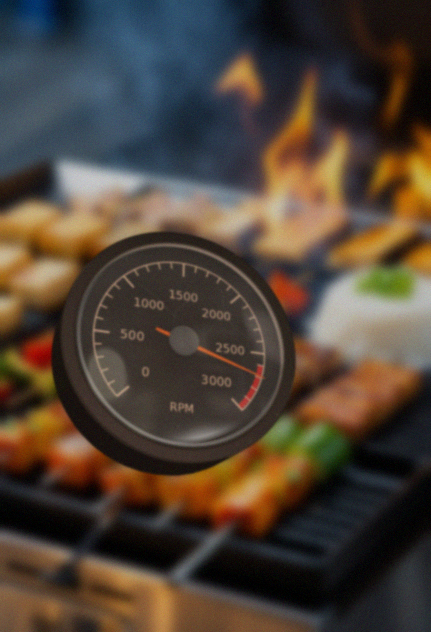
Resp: {"value": 2700, "unit": "rpm"}
